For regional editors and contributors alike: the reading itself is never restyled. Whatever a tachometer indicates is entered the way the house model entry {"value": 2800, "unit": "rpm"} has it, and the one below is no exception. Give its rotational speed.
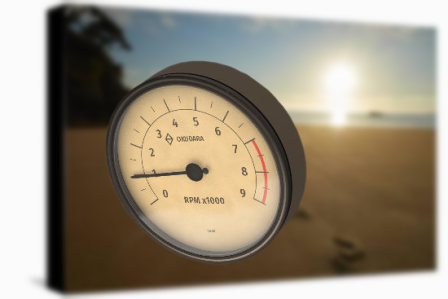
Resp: {"value": 1000, "unit": "rpm"}
